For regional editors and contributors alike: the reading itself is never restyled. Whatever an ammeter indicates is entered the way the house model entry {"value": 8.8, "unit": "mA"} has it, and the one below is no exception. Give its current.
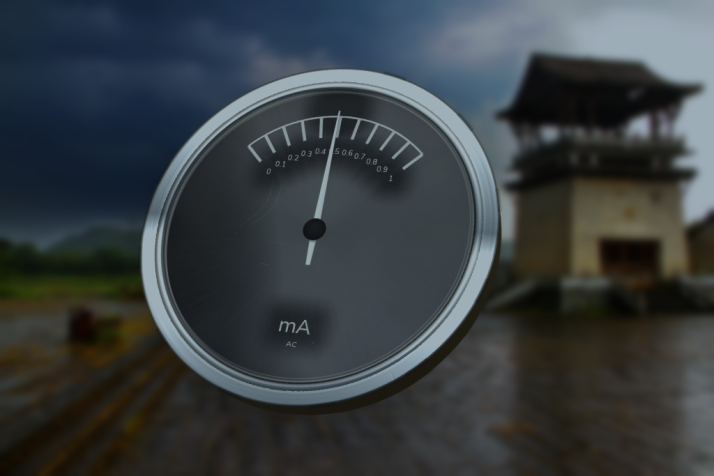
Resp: {"value": 0.5, "unit": "mA"}
